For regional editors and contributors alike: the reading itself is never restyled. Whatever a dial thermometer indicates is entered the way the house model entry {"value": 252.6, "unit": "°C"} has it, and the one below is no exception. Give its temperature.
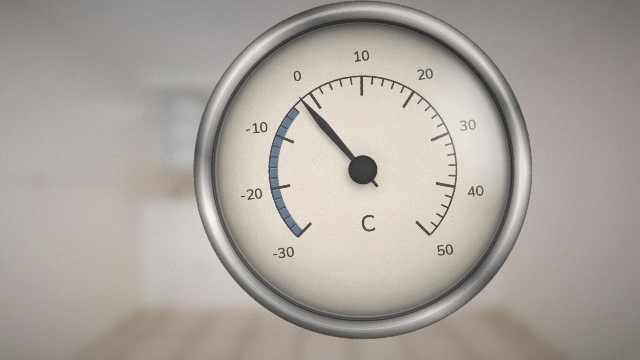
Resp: {"value": -2, "unit": "°C"}
